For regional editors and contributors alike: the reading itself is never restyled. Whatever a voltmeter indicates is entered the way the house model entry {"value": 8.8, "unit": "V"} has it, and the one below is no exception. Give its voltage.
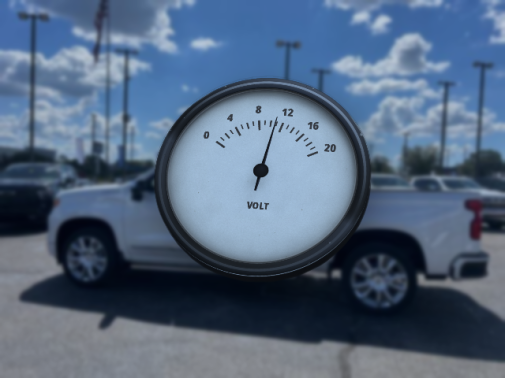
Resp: {"value": 11, "unit": "V"}
